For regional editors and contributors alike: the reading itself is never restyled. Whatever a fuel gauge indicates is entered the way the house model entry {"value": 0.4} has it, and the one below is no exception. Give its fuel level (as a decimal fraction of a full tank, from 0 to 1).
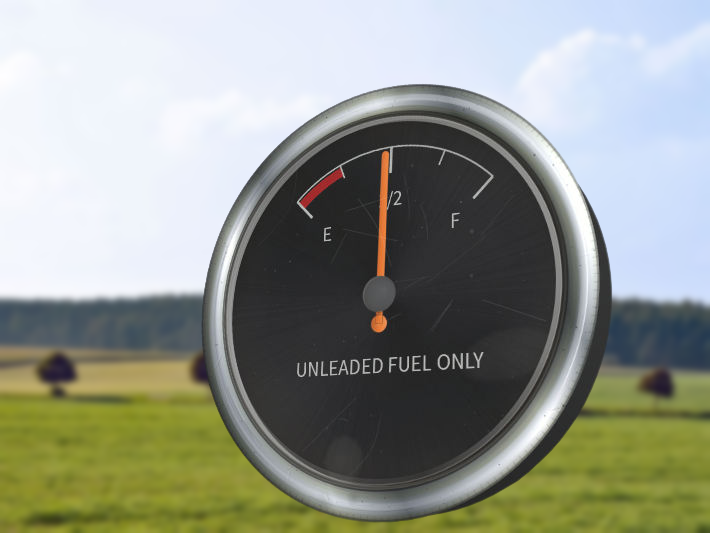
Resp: {"value": 0.5}
